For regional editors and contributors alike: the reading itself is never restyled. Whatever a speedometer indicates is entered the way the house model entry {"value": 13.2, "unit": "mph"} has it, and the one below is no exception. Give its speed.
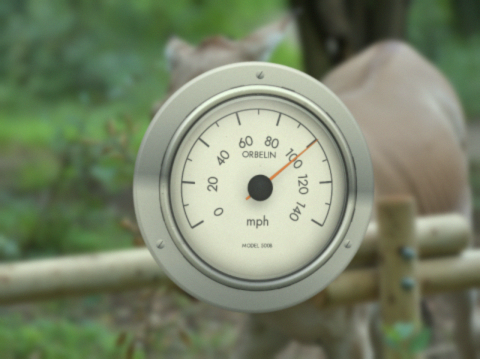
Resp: {"value": 100, "unit": "mph"}
